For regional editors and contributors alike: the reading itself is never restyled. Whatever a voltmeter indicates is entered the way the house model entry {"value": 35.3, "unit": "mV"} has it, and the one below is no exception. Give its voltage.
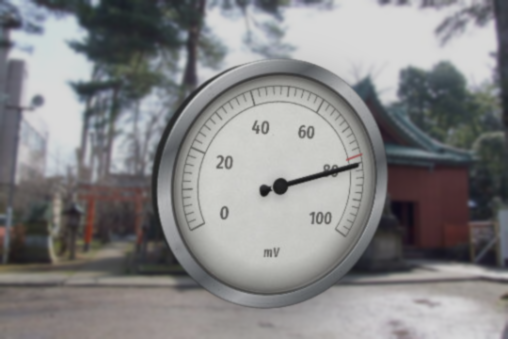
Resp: {"value": 80, "unit": "mV"}
